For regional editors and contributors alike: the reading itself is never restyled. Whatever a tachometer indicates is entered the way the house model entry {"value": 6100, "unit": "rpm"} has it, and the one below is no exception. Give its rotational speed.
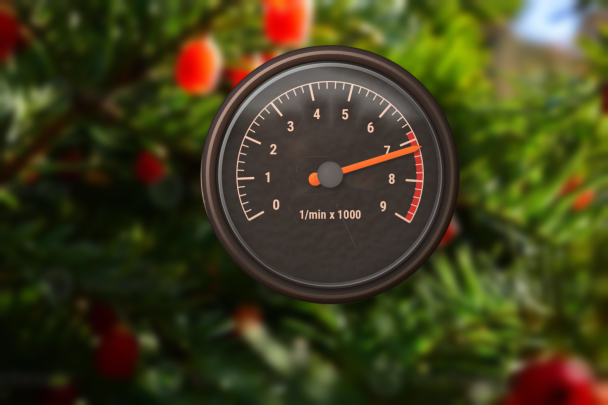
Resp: {"value": 7200, "unit": "rpm"}
